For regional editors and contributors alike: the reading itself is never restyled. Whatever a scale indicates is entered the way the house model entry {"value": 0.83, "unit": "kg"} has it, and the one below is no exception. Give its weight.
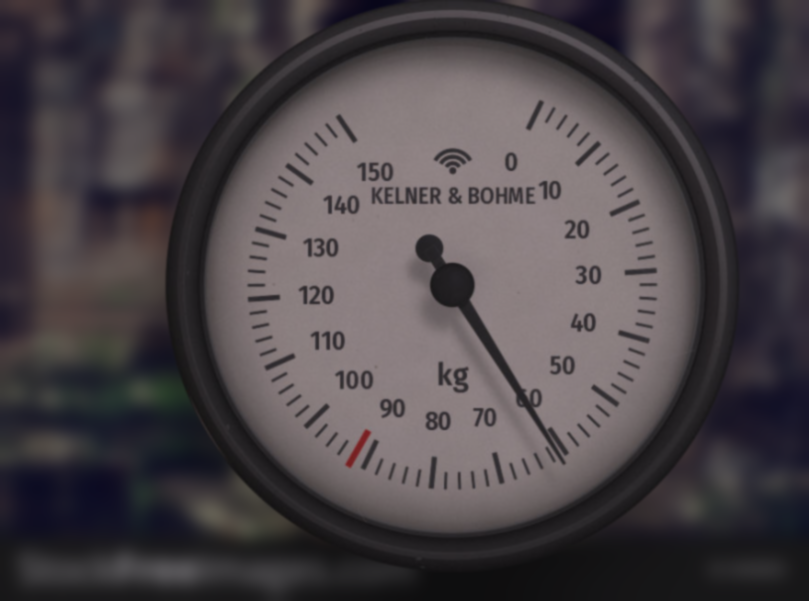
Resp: {"value": 61, "unit": "kg"}
